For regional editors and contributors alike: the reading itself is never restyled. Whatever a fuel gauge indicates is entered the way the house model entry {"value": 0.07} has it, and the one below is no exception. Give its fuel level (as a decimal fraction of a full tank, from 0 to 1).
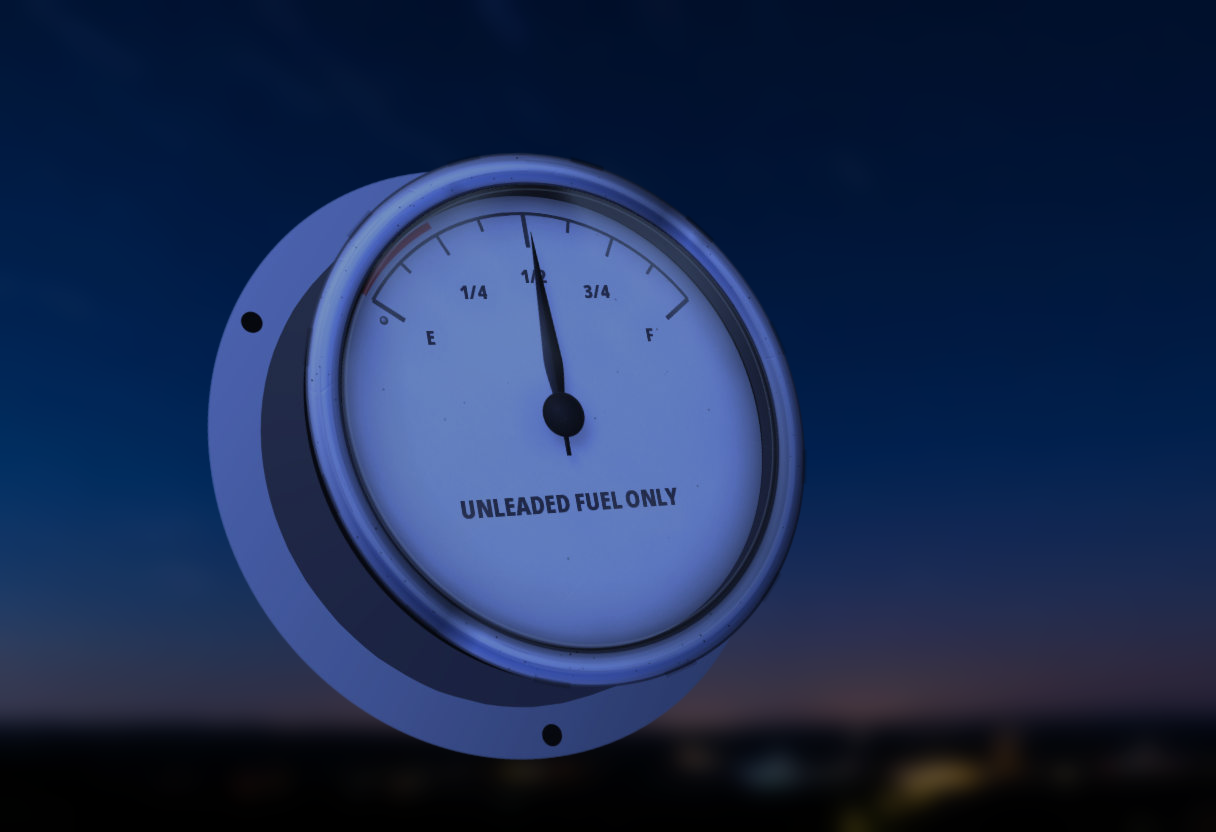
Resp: {"value": 0.5}
